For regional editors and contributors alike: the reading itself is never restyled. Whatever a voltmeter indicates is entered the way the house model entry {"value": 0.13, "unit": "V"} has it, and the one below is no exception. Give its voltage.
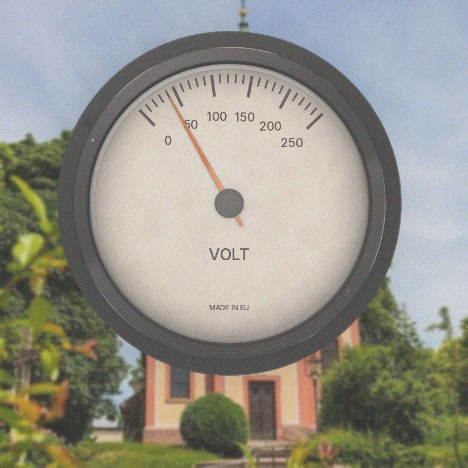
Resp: {"value": 40, "unit": "V"}
